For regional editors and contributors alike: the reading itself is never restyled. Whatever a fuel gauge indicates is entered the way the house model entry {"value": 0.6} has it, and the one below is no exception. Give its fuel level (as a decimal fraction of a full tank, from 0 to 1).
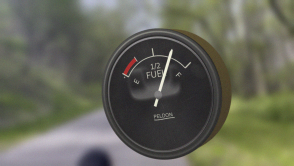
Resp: {"value": 0.75}
